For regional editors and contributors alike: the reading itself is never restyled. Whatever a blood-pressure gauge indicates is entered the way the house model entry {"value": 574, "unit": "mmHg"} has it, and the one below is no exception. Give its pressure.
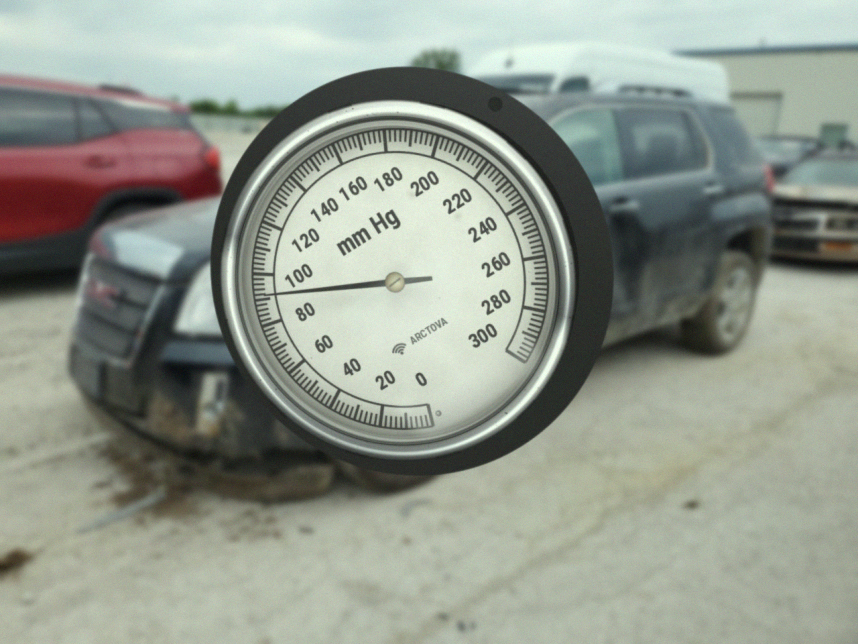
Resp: {"value": 92, "unit": "mmHg"}
